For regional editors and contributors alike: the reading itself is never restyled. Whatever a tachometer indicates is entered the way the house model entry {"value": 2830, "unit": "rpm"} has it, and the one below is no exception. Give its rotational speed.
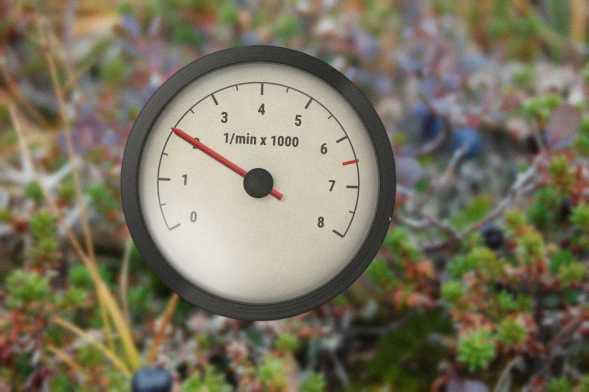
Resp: {"value": 2000, "unit": "rpm"}
